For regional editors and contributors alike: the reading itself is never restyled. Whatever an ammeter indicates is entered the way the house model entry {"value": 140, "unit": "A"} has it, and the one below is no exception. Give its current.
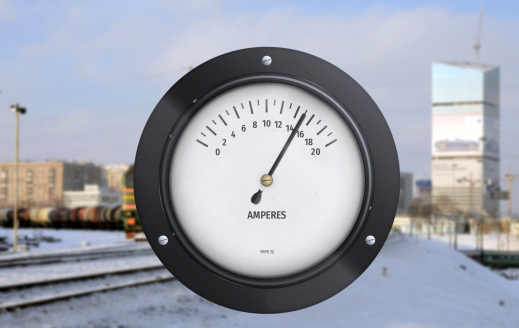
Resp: {"value": 15, "unit": "A"}
